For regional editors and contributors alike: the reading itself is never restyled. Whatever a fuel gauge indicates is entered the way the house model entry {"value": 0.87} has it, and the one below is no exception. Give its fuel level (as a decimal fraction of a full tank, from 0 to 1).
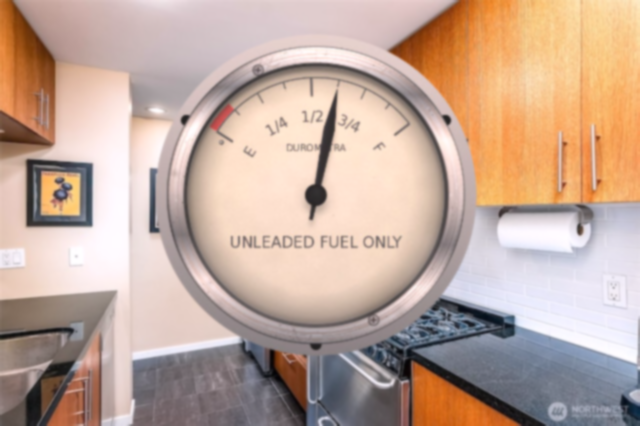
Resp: {"value": 0.625}
